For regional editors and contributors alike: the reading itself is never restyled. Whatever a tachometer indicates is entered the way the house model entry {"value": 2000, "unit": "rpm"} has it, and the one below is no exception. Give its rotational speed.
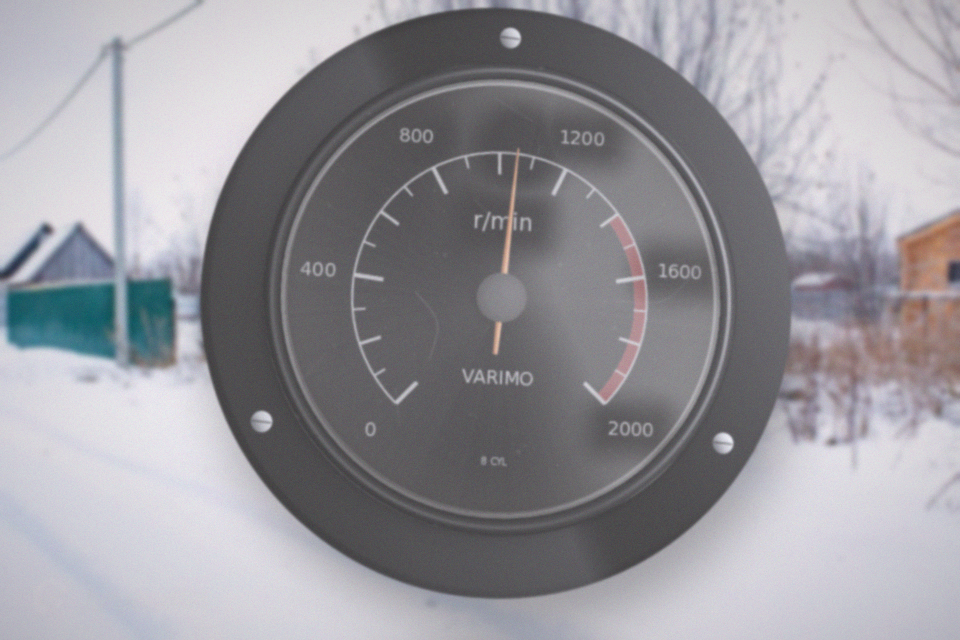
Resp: {"value": 1050, "unit": "rpm"}
